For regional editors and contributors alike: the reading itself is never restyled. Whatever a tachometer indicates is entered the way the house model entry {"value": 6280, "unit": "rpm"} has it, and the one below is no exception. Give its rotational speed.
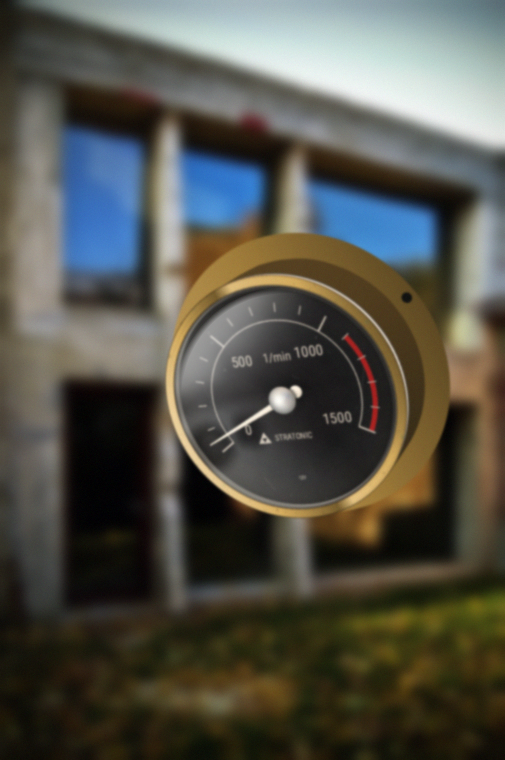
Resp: {"value": 50, "unit": "rpm"}
